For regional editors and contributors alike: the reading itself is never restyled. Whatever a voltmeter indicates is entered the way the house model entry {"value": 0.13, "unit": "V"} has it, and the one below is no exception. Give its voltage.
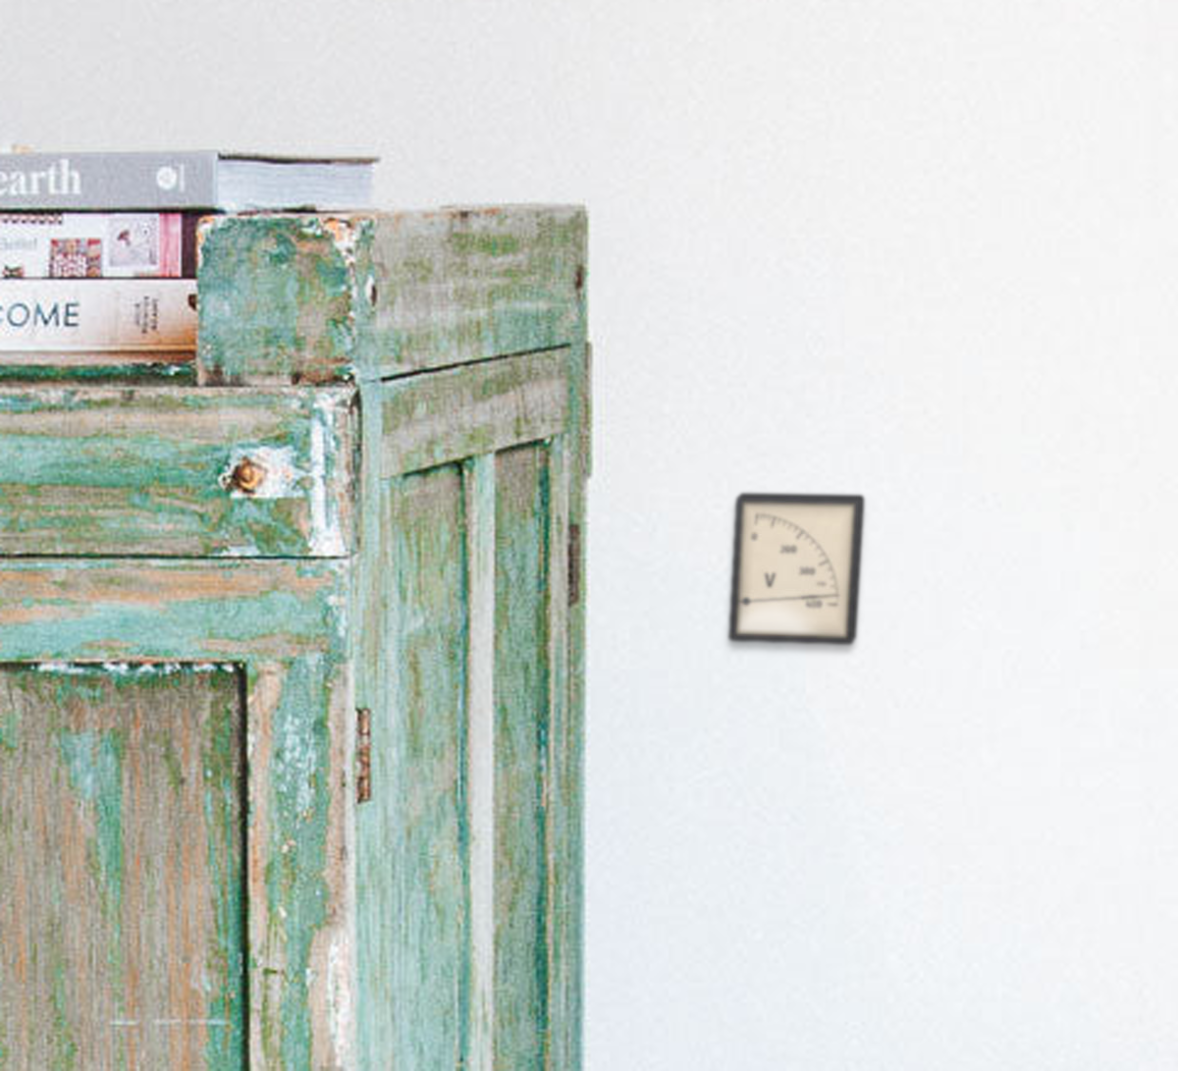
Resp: {"value": 380, "unit": "V"}
